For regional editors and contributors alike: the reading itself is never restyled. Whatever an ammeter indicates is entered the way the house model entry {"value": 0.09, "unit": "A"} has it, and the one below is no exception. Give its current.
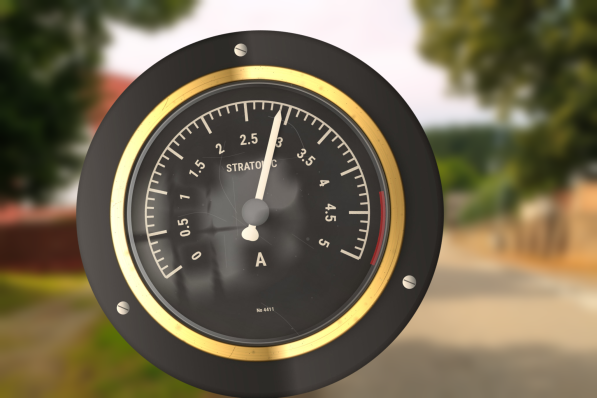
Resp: {"value": 2.9, "unit": "A"}
